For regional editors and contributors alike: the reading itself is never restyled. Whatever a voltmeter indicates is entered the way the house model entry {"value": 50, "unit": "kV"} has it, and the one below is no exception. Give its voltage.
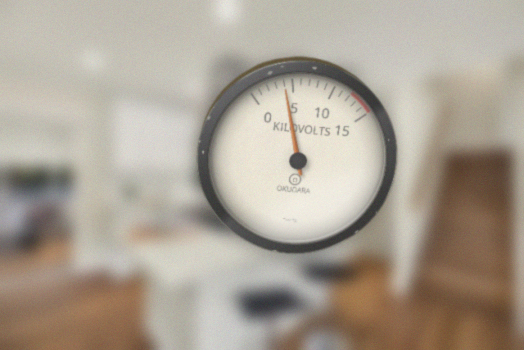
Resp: {"value": 4, "unit": "kV"}
